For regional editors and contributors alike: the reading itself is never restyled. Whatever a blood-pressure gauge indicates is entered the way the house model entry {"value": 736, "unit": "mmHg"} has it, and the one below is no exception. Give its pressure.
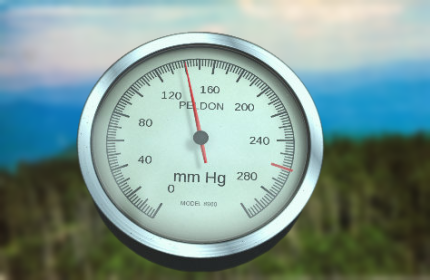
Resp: {"value": 140, "unit": "mmHg"}
